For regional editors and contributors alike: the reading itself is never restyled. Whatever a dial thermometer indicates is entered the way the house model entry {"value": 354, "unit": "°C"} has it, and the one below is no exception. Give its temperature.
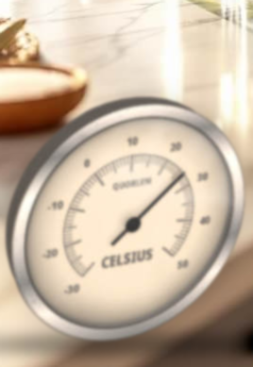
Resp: {"value": 25, "unit": "°C"}
